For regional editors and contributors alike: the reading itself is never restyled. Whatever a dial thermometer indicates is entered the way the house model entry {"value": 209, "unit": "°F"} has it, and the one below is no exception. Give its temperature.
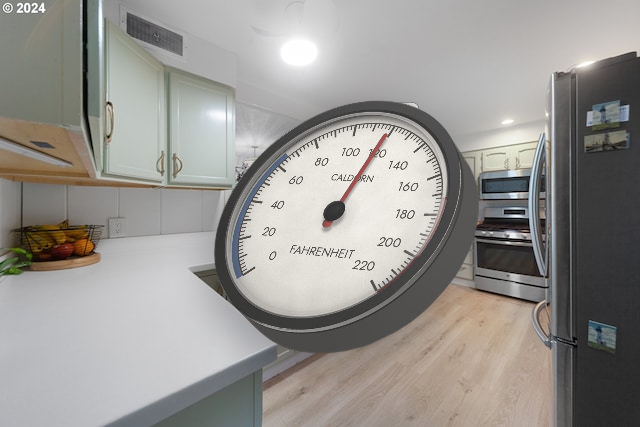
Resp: {"value": 120, "unit": "°F"}
